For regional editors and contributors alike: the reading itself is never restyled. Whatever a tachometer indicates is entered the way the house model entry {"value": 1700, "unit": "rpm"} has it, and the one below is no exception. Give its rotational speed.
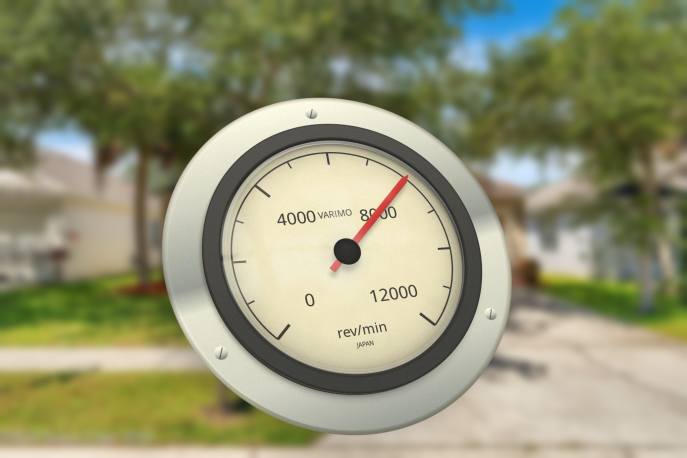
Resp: {"value": 8000, "unit": "rpm"}
